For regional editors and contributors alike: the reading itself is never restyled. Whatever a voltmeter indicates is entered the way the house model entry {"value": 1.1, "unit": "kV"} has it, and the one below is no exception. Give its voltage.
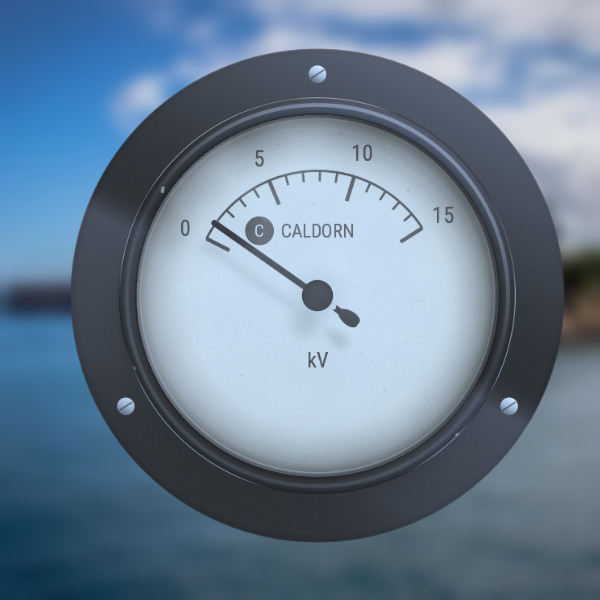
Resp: {"value": 1, "unit": "kV"}
